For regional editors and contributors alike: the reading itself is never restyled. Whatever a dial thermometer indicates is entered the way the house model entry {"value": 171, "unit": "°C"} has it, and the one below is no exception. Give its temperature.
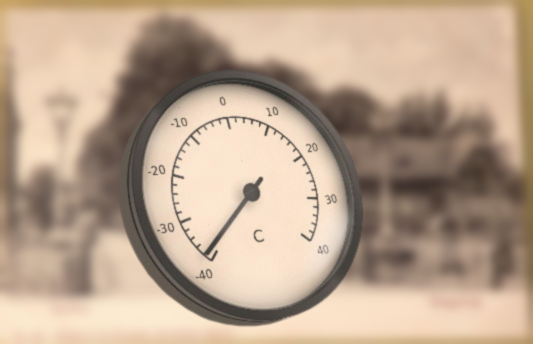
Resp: {"value": -38, "unit": "°C"}
